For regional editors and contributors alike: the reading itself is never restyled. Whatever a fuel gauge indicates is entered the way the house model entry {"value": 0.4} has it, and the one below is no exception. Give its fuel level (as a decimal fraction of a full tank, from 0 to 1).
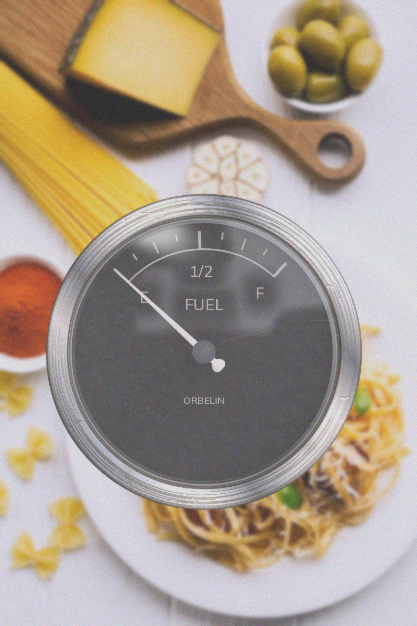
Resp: {"value": 0}
